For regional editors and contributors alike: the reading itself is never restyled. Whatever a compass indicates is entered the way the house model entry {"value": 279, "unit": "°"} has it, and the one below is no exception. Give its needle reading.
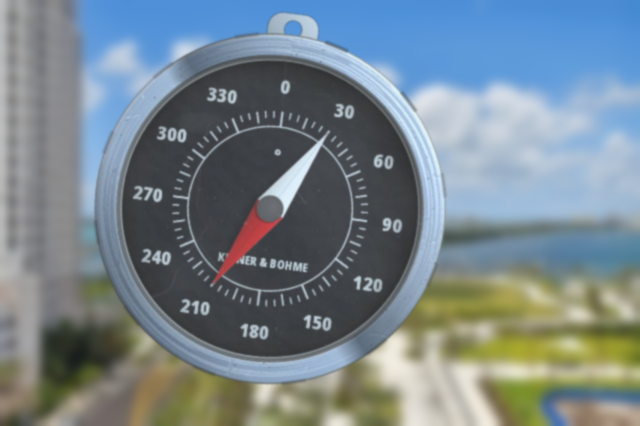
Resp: {"value": 210, "unit": "°"}
